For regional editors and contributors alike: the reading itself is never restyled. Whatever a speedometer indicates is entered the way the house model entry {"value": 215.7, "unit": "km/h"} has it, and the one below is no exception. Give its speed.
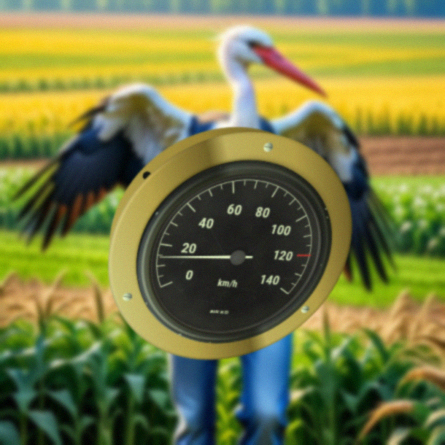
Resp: {"value": 15, "unit": "km/h"}
